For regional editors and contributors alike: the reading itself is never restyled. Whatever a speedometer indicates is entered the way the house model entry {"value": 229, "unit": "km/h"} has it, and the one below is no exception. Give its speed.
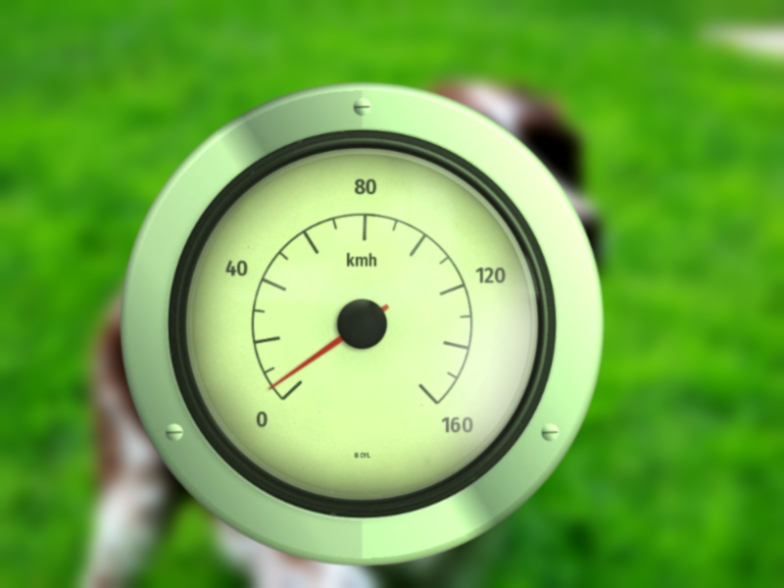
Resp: {"value": 5, "unit": "km/h"}
